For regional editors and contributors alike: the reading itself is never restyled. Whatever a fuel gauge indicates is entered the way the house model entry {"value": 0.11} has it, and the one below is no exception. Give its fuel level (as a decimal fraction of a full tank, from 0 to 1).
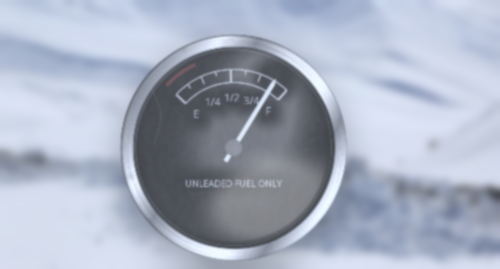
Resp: {"value": 0.875}
